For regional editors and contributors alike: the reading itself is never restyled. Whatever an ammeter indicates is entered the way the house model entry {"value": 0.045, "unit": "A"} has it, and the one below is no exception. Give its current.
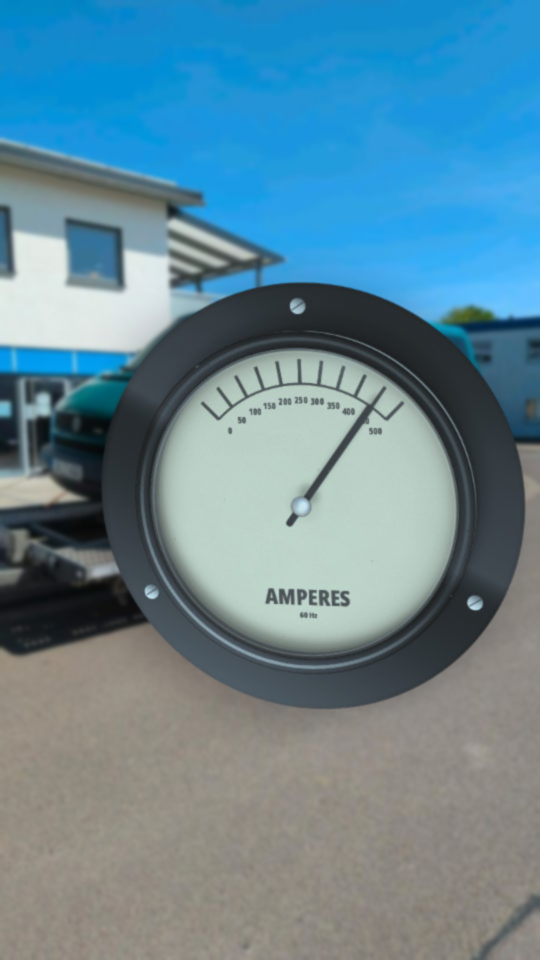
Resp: {"value": 450, "unit": "A"}
